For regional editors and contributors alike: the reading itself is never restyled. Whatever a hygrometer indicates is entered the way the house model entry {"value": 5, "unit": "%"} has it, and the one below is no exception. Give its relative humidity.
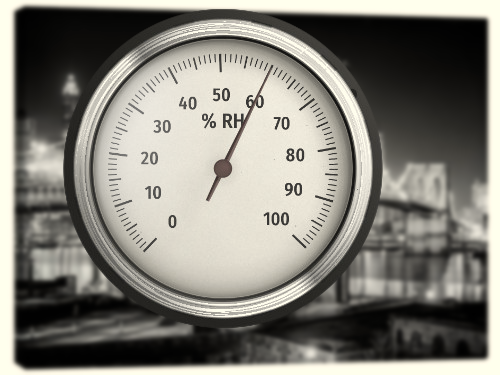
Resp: {"value": 60, "unit": "%"}
